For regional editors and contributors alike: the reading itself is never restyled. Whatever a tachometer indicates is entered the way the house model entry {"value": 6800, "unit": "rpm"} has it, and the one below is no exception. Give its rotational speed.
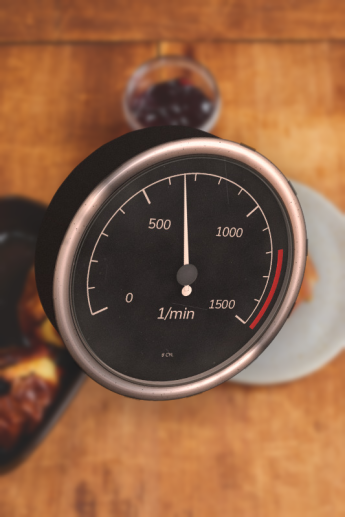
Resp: {"value": 650, "unit": "rpm"}
